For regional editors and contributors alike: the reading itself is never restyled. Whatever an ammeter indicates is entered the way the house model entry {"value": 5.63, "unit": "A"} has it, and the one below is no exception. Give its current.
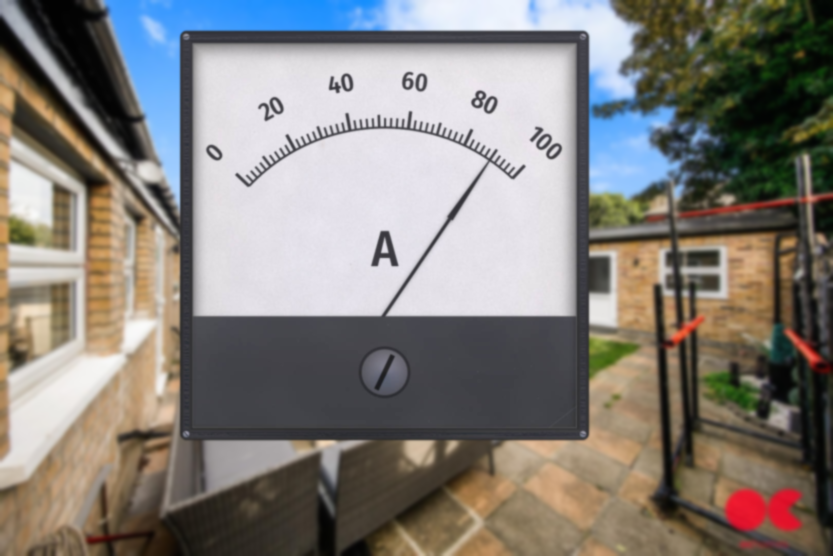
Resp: {"value": 90, "unit": "A"}
